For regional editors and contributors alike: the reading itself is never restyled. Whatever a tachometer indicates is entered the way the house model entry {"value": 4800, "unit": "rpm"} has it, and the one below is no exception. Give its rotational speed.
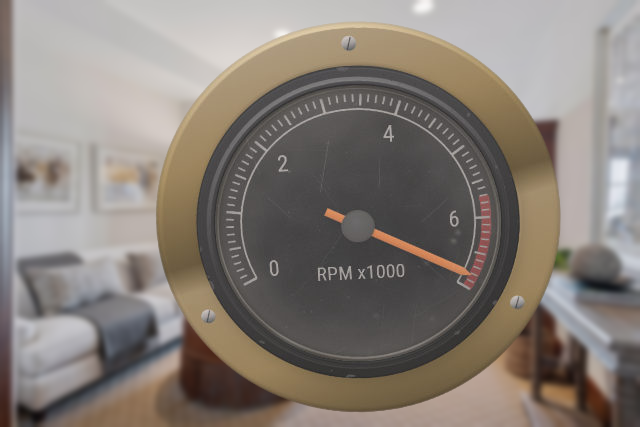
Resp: {"value": 6800, "unit": "rpm"}
